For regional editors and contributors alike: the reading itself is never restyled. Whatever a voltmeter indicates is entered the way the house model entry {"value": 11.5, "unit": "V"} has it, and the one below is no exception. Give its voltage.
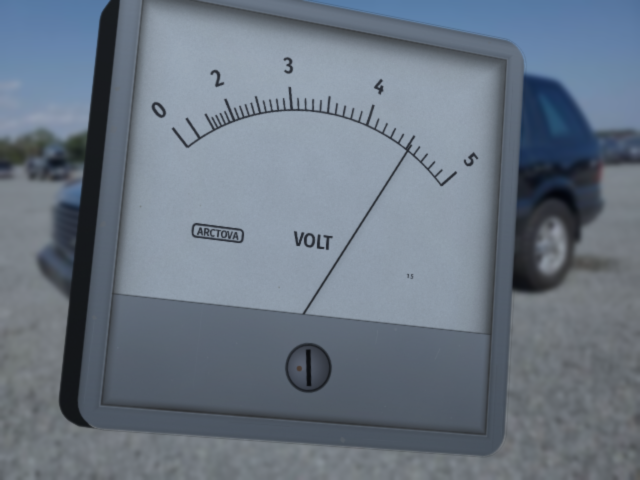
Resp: {"value": 4.5, "unit": "V"}
